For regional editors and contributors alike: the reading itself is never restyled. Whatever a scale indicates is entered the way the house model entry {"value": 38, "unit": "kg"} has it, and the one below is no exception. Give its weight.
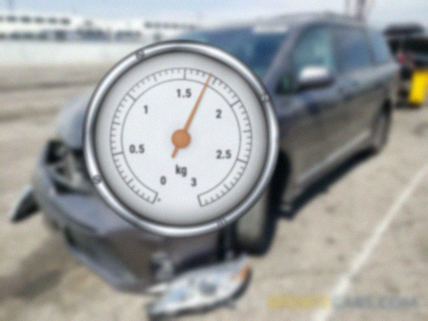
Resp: {"value": 1.7, "unit": "kg"}
